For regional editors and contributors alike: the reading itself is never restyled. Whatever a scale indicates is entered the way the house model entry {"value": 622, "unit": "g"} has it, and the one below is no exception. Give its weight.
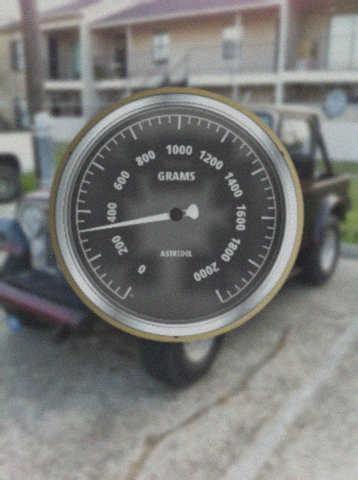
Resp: {"value": 320, "unit": "g"}
